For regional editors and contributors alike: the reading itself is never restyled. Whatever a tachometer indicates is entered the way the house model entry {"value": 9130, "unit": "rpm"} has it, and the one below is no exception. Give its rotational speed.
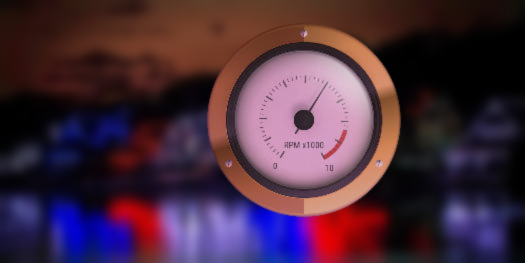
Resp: {"value": 6000, "unit": "rpm"}
